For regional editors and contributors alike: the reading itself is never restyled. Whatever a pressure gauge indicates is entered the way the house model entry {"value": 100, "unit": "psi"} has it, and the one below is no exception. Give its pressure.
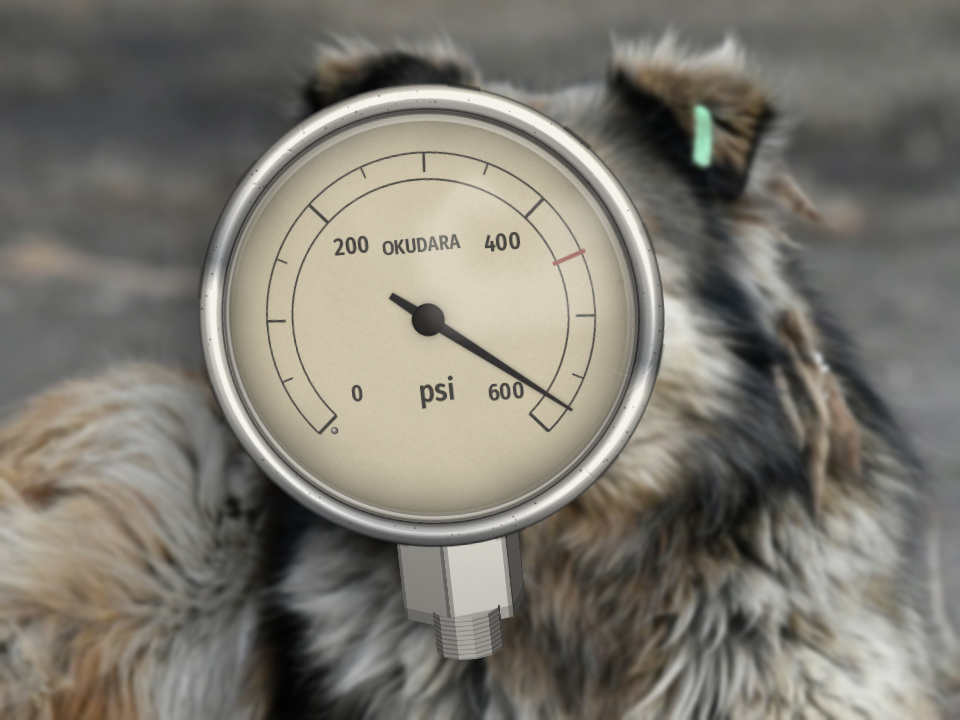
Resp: {"value": 575, "unit": "psi"}
